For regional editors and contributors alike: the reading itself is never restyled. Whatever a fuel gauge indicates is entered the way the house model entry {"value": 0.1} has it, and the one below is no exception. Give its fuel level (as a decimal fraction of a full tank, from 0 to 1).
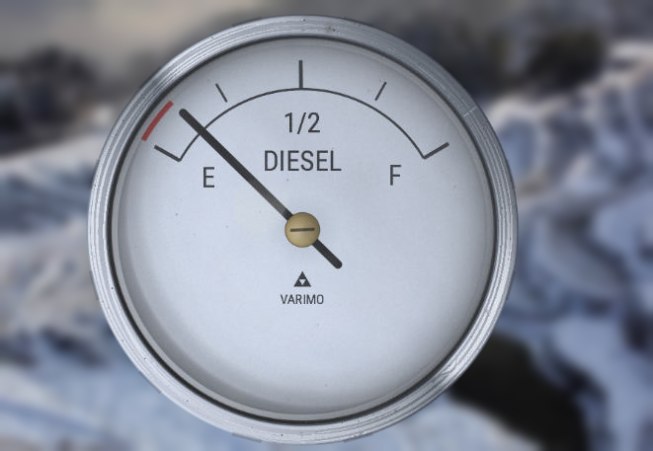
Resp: {"value": 0.125}
